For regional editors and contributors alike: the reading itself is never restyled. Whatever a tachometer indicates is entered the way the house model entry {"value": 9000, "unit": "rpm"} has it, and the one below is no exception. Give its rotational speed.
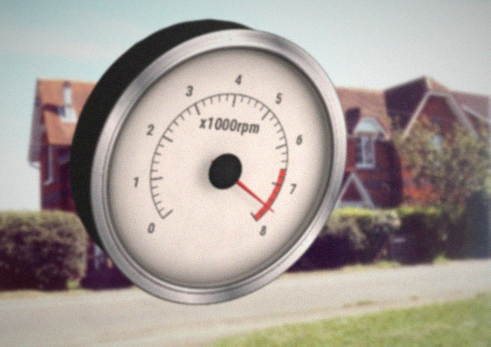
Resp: {"value": 7600, "unit": "rpm"}
